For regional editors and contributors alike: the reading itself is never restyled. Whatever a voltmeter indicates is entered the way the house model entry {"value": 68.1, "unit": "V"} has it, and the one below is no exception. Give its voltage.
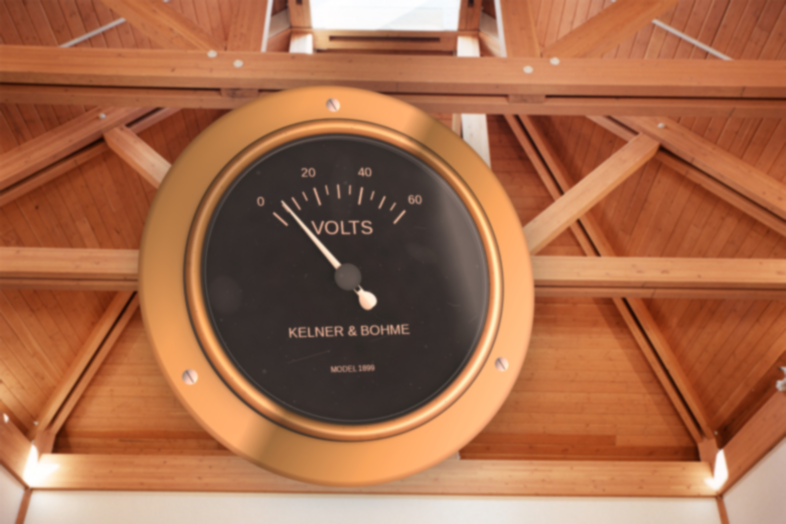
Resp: {"value": 5, "unit": "V"}
